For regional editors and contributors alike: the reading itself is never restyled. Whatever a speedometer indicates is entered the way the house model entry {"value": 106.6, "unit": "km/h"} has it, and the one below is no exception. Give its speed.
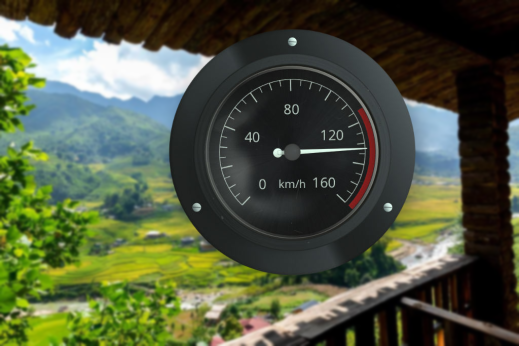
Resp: {"value": 132.5, "unit": "km/h"}
